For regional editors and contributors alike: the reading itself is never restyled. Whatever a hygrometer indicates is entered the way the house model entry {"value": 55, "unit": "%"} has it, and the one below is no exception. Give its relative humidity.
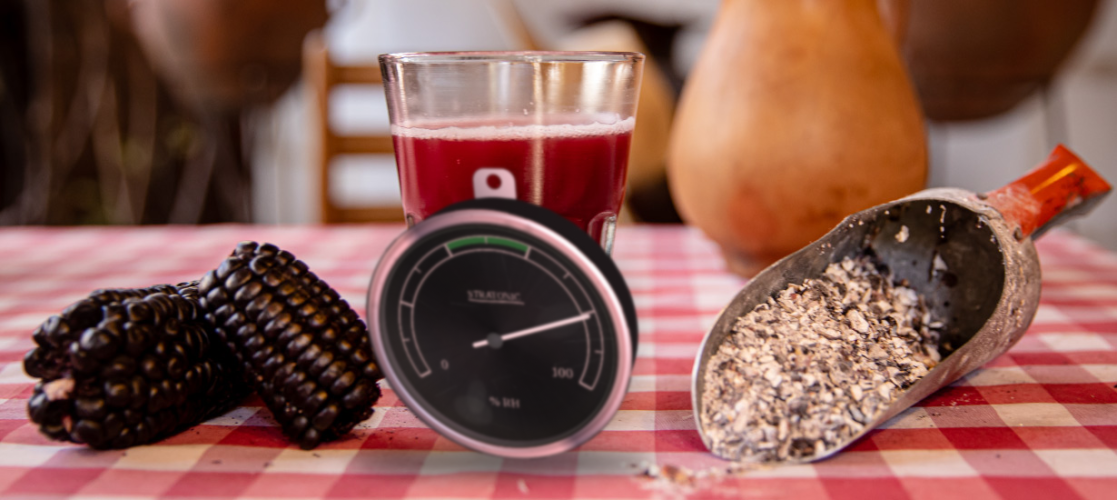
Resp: {"value": 80, "unit": "%"}
